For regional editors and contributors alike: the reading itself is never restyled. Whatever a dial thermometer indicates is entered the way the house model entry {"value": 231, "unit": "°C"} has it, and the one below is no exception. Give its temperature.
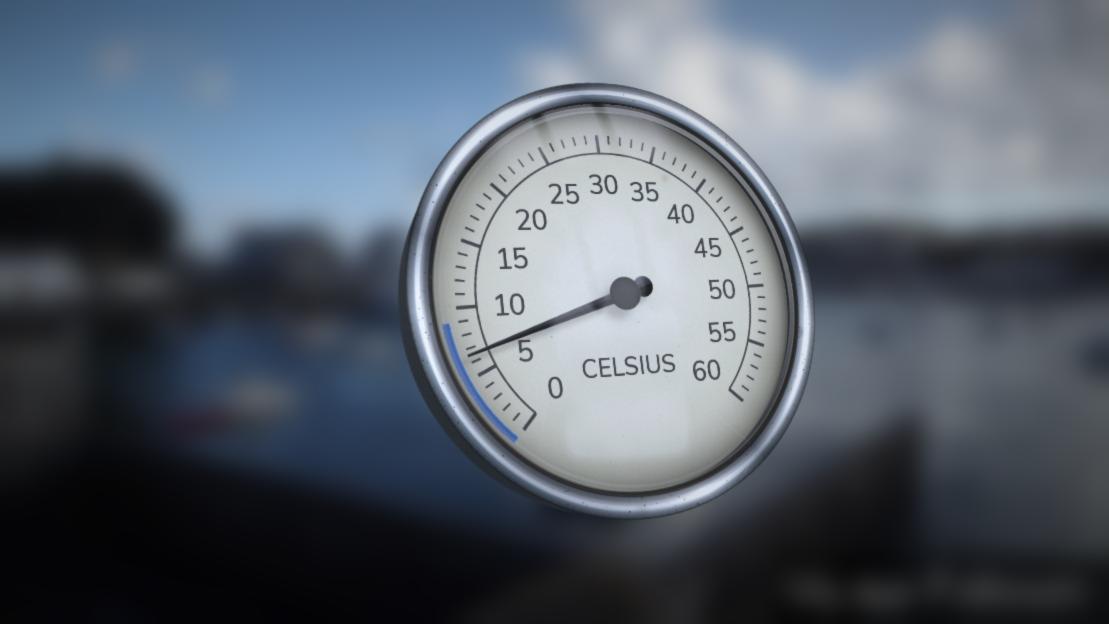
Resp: {"value": 6.5, "unit": "°C"}
